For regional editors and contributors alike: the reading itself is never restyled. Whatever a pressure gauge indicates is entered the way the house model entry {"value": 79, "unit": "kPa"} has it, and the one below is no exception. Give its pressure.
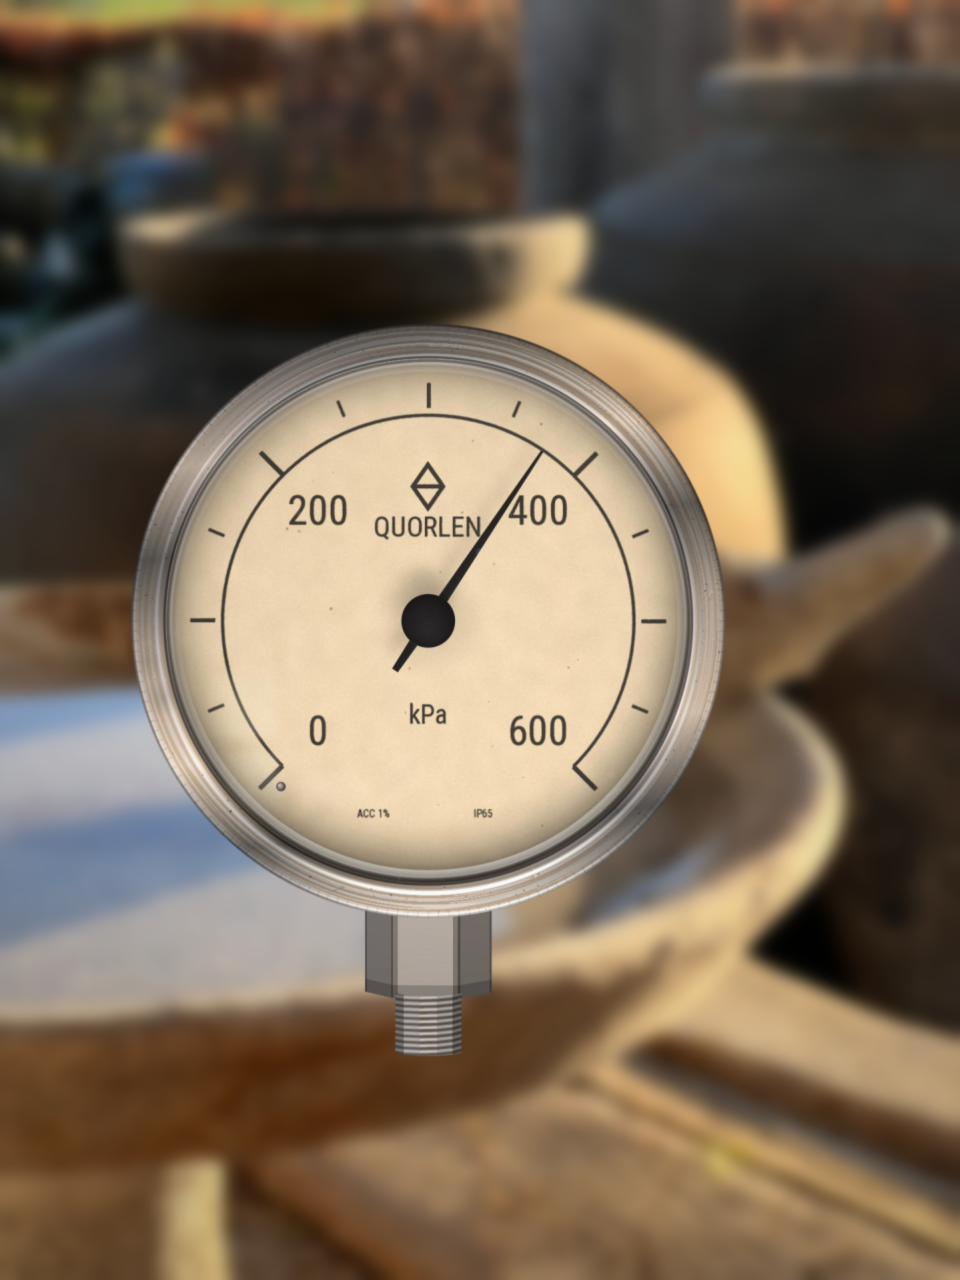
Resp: {"value": 375, "unit": "kPa"}
